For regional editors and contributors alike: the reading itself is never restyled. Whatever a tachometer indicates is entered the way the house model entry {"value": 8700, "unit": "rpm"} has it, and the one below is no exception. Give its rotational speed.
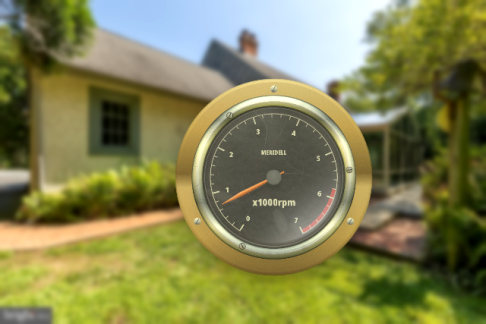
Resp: {"value": 700, "unit": "rpm"}
